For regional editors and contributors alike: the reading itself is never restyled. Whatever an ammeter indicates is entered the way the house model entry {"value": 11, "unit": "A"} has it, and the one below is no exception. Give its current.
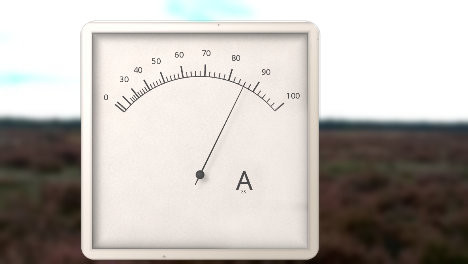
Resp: {"value": 86, "unit": "A"}
